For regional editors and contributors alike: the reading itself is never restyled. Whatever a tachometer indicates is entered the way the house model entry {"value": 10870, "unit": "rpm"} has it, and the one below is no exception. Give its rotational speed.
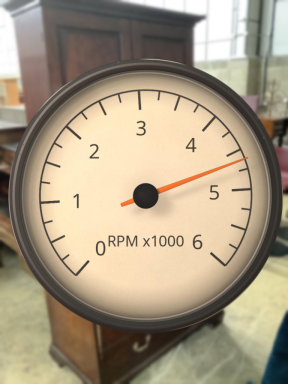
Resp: {"value": 4625, "unit": "rpm"}
